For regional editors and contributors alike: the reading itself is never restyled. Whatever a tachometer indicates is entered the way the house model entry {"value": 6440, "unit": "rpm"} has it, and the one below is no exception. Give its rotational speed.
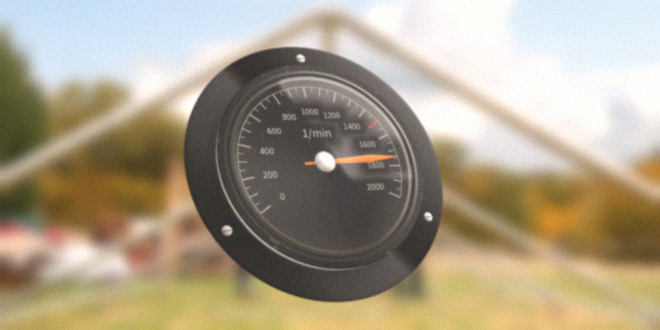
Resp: {"value": 1750, "unit": "rpm"}
